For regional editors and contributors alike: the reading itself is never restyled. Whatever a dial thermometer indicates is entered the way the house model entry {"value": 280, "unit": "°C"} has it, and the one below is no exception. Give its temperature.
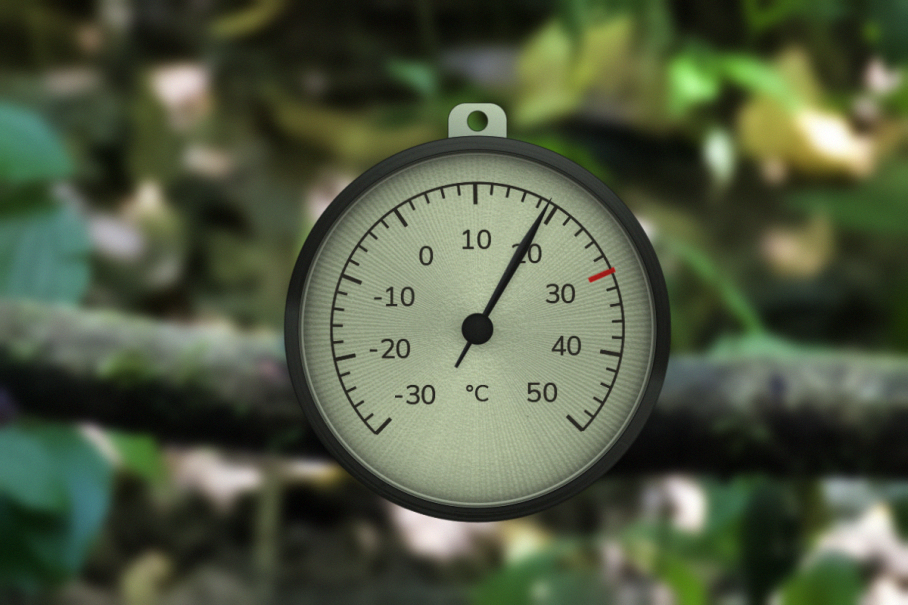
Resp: {"value": 19, "unit": "°C"}
